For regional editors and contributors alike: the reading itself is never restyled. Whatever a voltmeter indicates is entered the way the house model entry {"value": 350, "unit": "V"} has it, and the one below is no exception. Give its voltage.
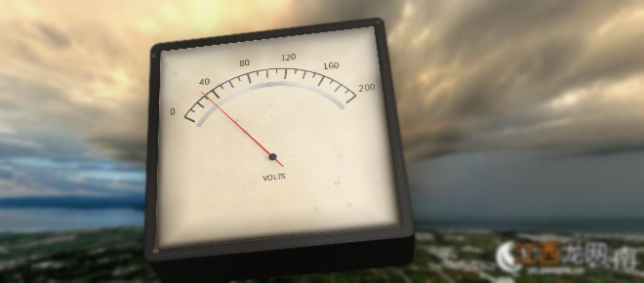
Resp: {"value": 30, "unit": "V"}
